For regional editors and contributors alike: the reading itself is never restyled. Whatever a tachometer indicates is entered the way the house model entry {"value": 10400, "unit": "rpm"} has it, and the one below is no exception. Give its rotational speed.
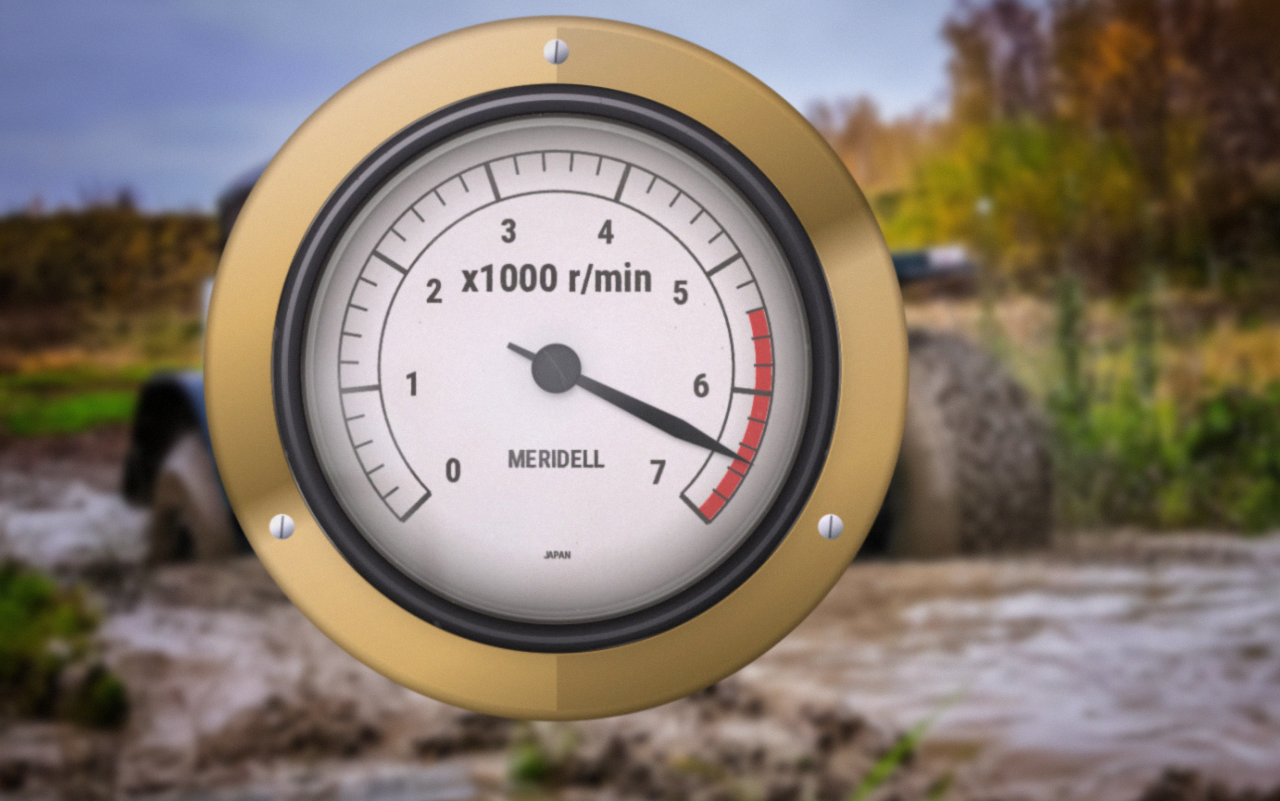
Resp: {"value": 6500, "unit": "rpm"}
